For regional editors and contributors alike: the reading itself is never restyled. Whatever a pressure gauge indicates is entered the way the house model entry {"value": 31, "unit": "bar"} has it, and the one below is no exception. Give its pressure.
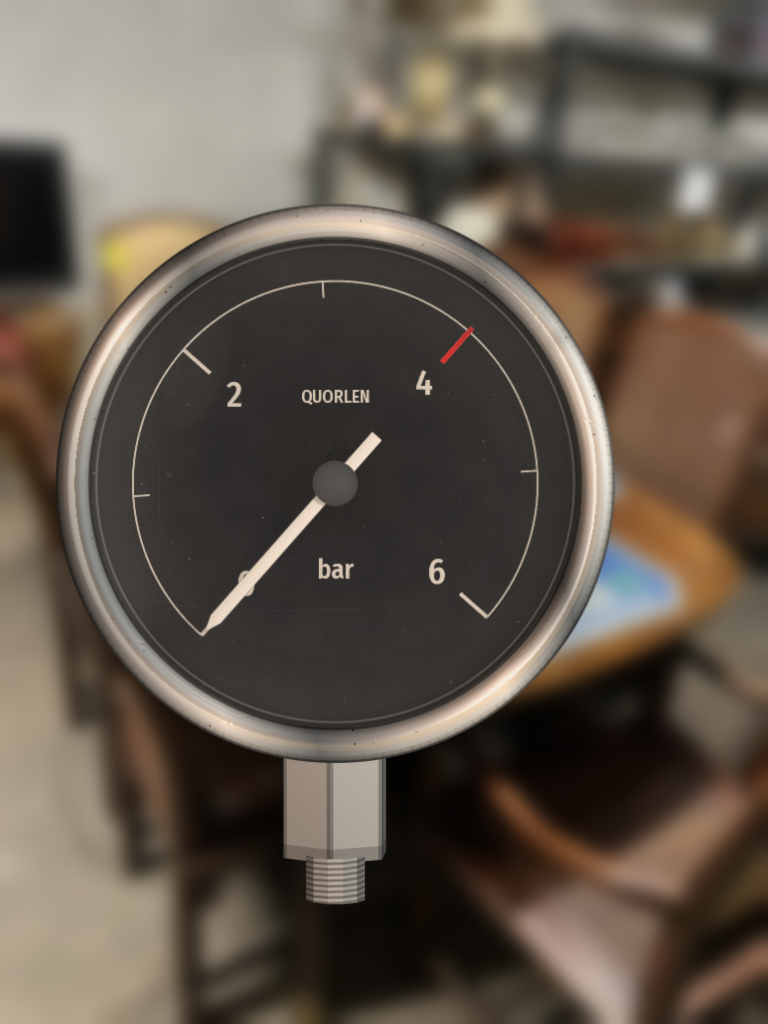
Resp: {"value": 0, "unit": "bar"}
